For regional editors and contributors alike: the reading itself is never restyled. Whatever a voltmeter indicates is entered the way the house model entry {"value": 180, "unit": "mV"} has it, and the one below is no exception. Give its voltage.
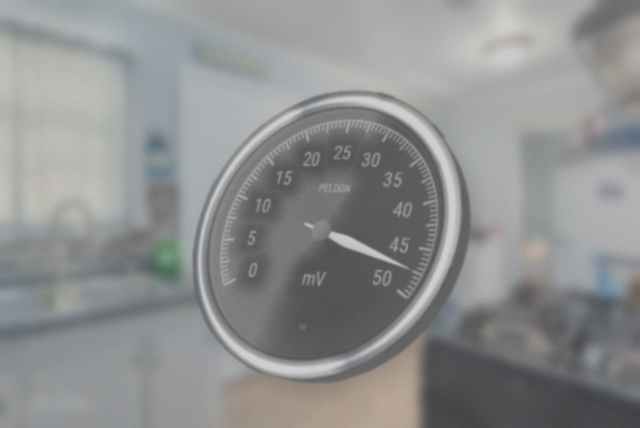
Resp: {"value": 47.5, "unit": "mV"}
